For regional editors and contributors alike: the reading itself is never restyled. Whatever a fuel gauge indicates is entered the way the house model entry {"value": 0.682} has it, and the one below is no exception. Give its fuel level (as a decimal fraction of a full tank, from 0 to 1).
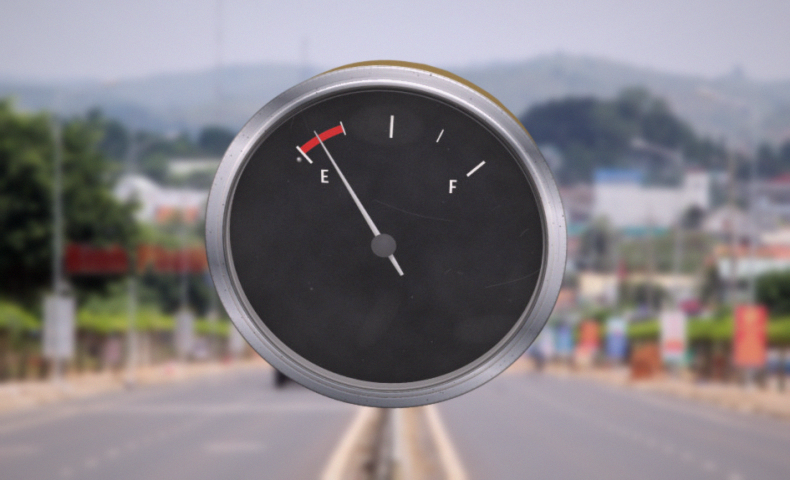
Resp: {"value": 0.125}
